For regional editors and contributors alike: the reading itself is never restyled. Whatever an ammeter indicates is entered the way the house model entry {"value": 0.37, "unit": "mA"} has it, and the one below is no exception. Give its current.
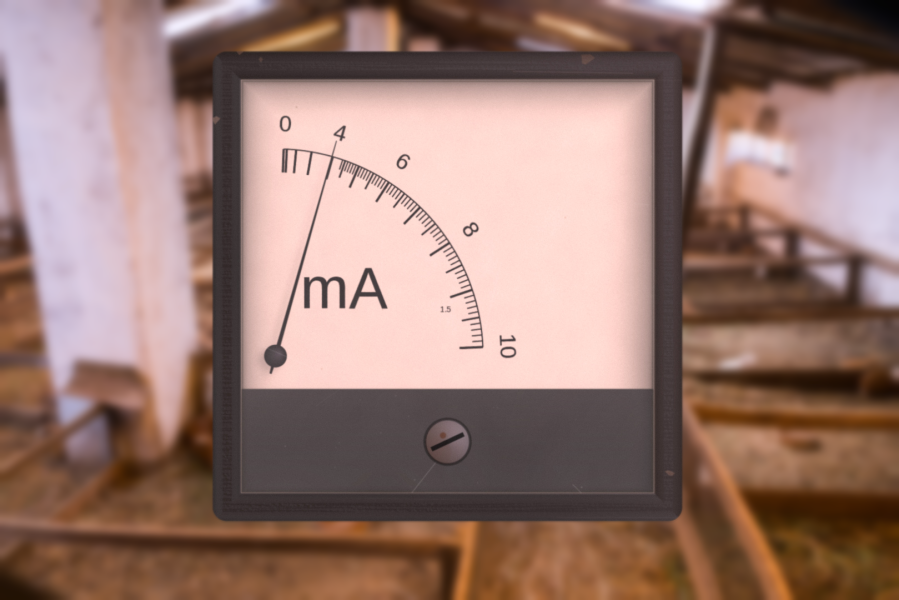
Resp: {"value": 4, "unit": "mA"}
